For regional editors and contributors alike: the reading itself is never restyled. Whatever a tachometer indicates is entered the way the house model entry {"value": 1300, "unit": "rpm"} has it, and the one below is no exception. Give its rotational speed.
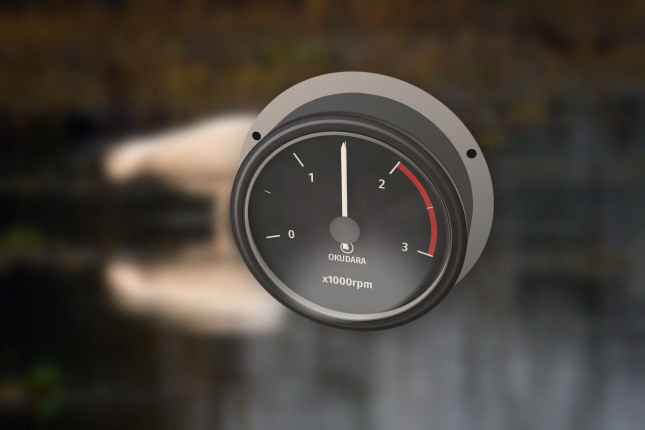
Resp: {"value": 1500, "unit": "rpm"}
